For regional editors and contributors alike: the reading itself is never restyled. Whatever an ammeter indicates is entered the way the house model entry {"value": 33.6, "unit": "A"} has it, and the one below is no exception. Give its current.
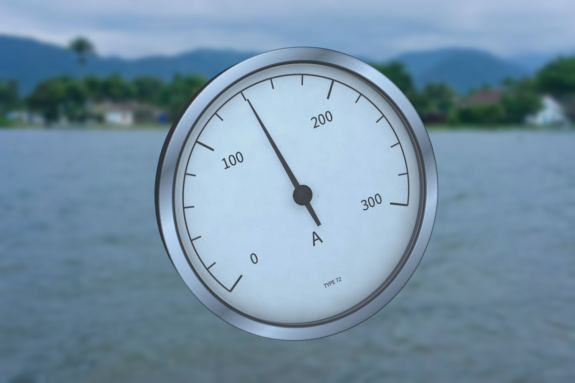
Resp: {"value": 140, "unit": "A"}
